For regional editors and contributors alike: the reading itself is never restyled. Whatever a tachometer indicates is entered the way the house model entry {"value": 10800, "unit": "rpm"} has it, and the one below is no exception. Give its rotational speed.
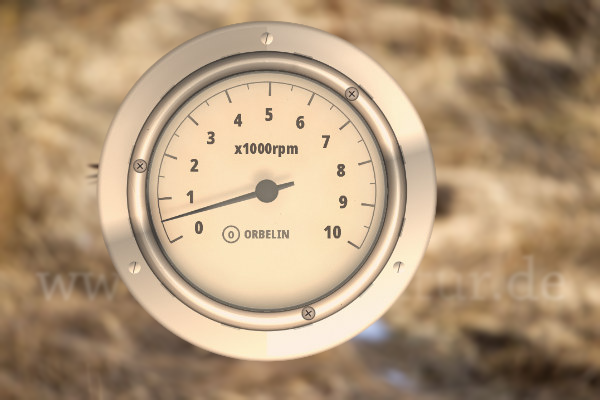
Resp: {"value": 500, "unit": "rpm"}
